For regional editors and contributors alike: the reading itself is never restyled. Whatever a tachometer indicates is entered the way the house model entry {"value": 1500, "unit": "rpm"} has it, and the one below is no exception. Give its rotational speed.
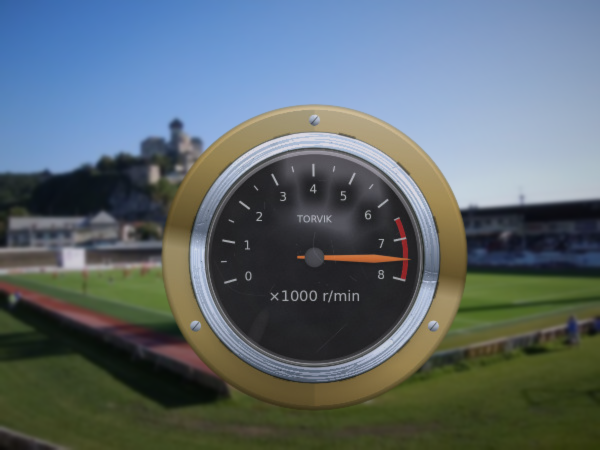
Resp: {"value": 7500, "unit": "rpm"}
